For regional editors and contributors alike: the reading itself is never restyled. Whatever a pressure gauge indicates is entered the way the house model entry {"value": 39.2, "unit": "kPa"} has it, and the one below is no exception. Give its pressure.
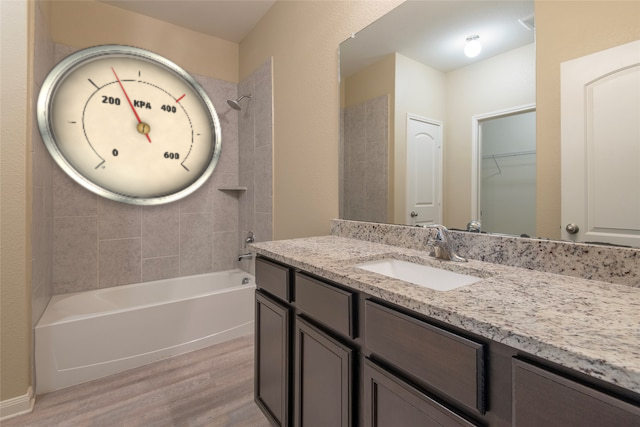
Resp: {"value": 250, "unit": "kPa"}
